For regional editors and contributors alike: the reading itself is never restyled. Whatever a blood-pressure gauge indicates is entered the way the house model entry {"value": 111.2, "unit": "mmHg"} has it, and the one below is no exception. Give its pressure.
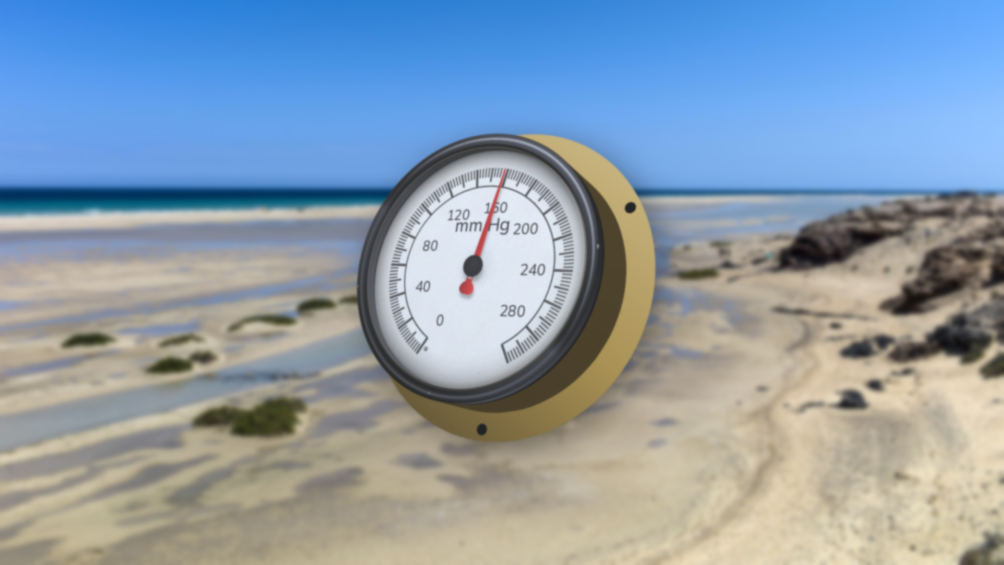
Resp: {"value": 160, "unit": "mmHg"}
